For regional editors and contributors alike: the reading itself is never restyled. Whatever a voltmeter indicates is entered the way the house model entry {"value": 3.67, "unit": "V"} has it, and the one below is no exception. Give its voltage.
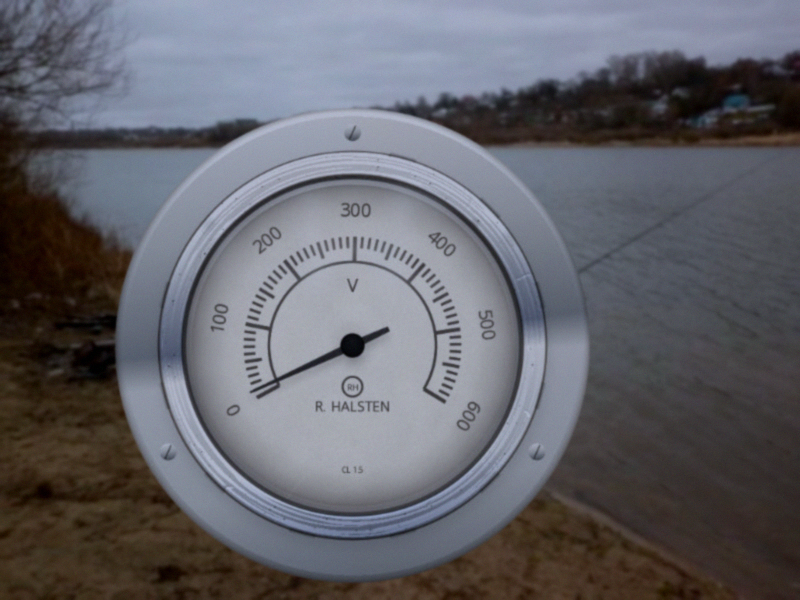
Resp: {"value": 10, "unit": "V"}
